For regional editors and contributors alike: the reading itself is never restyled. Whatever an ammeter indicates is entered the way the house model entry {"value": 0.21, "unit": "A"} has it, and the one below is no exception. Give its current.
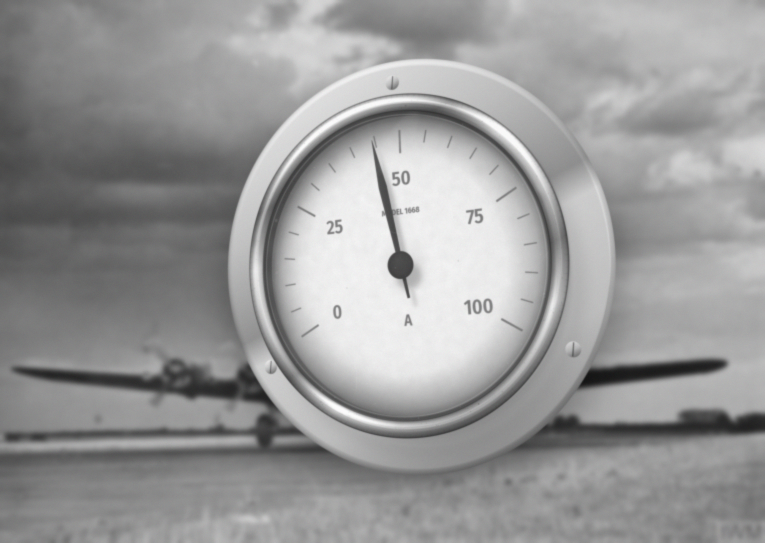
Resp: {"value": 45, "unit": "A"}
